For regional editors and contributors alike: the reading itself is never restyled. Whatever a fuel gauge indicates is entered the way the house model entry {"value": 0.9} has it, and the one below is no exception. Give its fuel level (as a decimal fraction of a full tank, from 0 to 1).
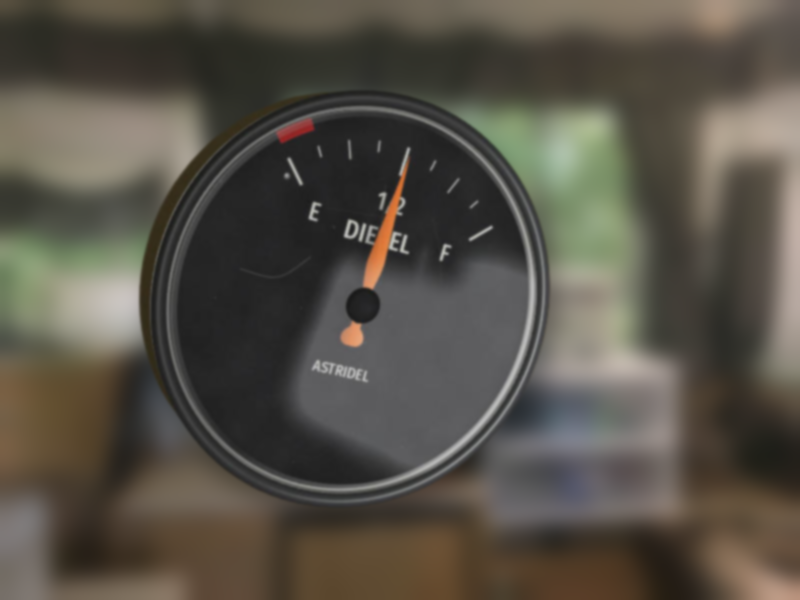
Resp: {"value": 0.5}
